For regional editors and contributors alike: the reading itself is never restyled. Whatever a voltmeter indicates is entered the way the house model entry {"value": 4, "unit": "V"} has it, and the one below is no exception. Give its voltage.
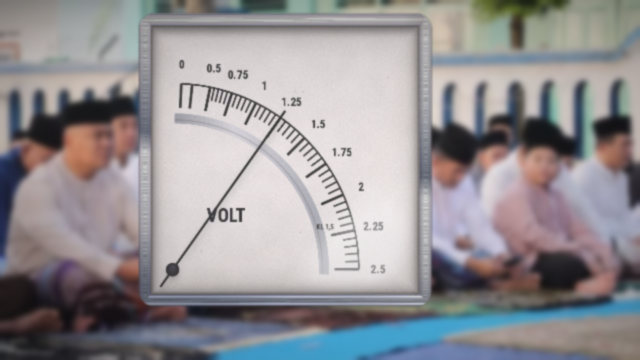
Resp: {"value": 1.25, "unit": "V"}
